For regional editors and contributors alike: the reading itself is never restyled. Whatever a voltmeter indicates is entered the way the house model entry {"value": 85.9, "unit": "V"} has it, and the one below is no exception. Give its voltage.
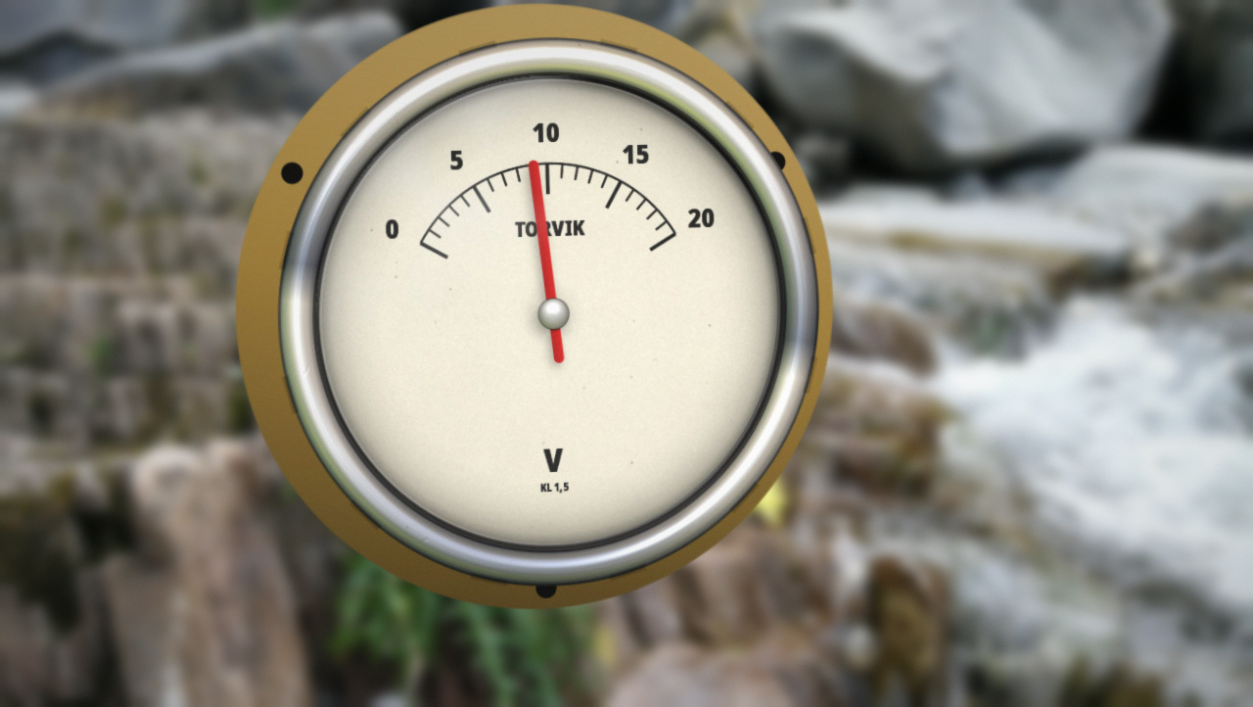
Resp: {"value": 9, "unit": "V"}
